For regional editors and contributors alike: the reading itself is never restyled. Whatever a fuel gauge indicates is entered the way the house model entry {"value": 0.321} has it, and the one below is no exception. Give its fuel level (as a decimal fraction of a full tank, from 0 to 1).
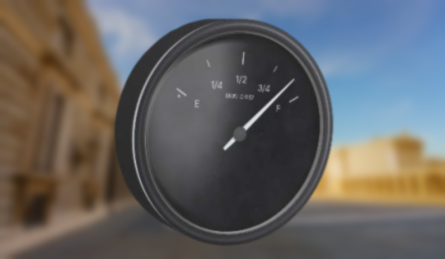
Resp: {"value": 0.875}
